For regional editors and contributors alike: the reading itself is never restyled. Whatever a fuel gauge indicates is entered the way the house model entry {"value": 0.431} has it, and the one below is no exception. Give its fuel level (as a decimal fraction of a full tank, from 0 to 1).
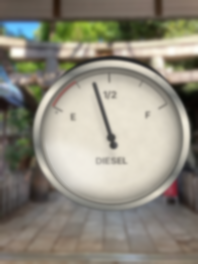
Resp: {"value": 0.375}
